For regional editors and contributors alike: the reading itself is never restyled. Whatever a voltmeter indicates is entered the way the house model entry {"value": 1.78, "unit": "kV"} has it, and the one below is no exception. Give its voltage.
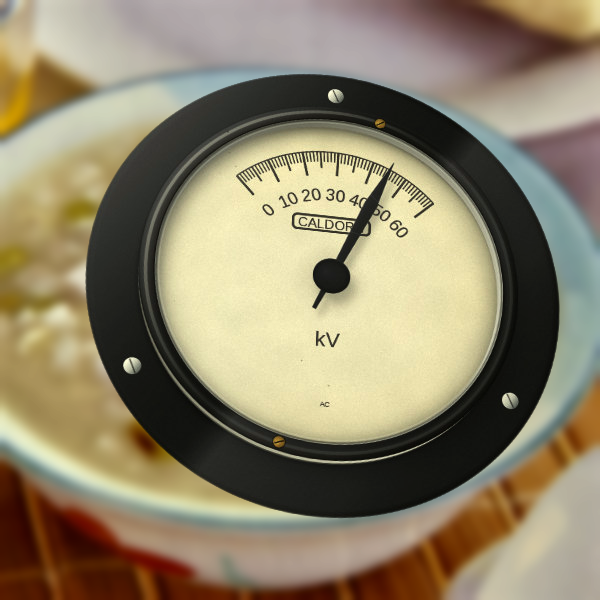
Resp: {"value": 45, "unit": "kV"}
